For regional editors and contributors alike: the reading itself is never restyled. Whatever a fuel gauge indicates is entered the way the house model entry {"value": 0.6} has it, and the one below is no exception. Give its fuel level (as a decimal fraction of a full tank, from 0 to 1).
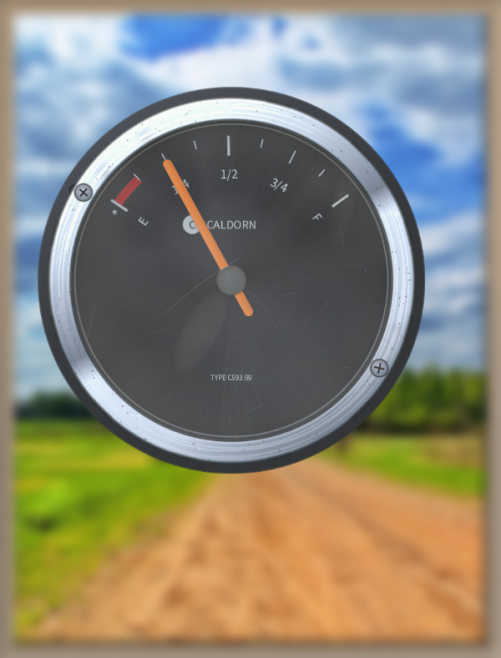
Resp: {"value": 0.25}
